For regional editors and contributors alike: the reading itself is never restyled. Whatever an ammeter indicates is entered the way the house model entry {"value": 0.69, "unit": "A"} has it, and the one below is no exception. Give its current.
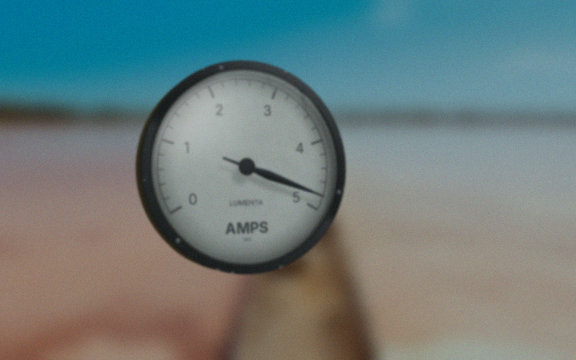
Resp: {"value": 4.8, "unit": "A"}
